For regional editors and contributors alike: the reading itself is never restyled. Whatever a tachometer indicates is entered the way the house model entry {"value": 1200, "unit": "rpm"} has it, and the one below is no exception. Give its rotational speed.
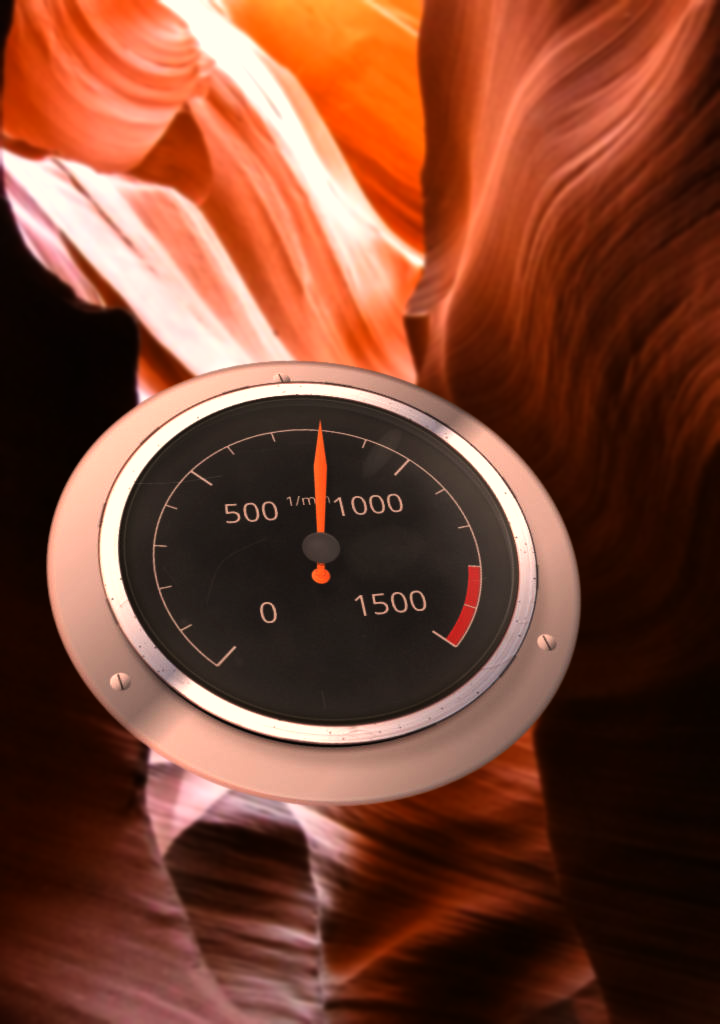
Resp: {"value": 800, "unit": "rpm"}
